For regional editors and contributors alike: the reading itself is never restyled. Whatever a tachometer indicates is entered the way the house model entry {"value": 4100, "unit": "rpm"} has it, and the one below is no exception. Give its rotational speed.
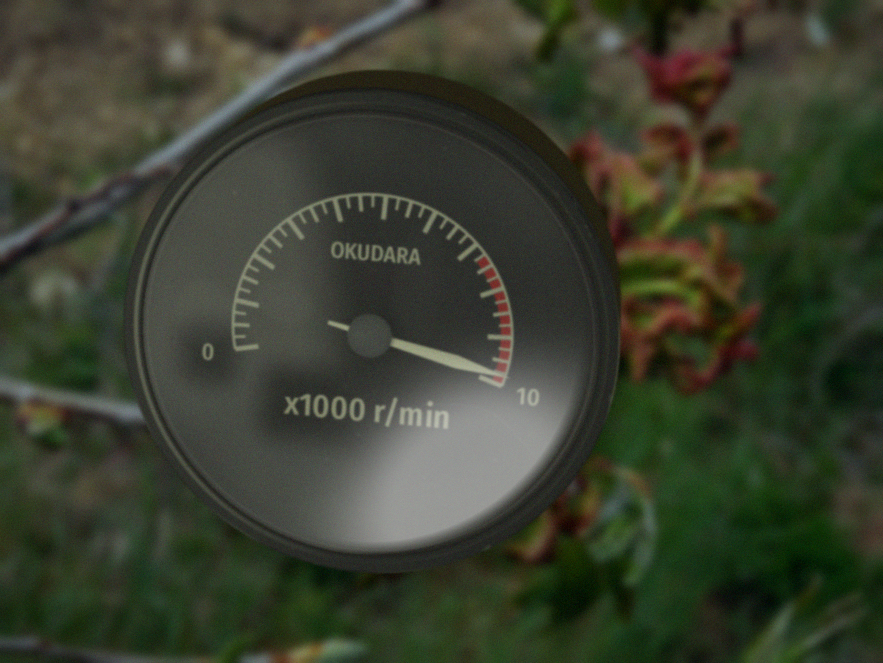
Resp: {"value": 9750, "unit": "rpm"}
